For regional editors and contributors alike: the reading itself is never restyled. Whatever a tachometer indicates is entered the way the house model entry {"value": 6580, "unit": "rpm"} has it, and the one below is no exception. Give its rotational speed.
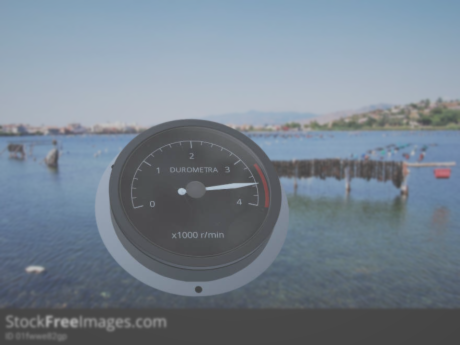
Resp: {"value": 3600, "unit": "rpm"}
